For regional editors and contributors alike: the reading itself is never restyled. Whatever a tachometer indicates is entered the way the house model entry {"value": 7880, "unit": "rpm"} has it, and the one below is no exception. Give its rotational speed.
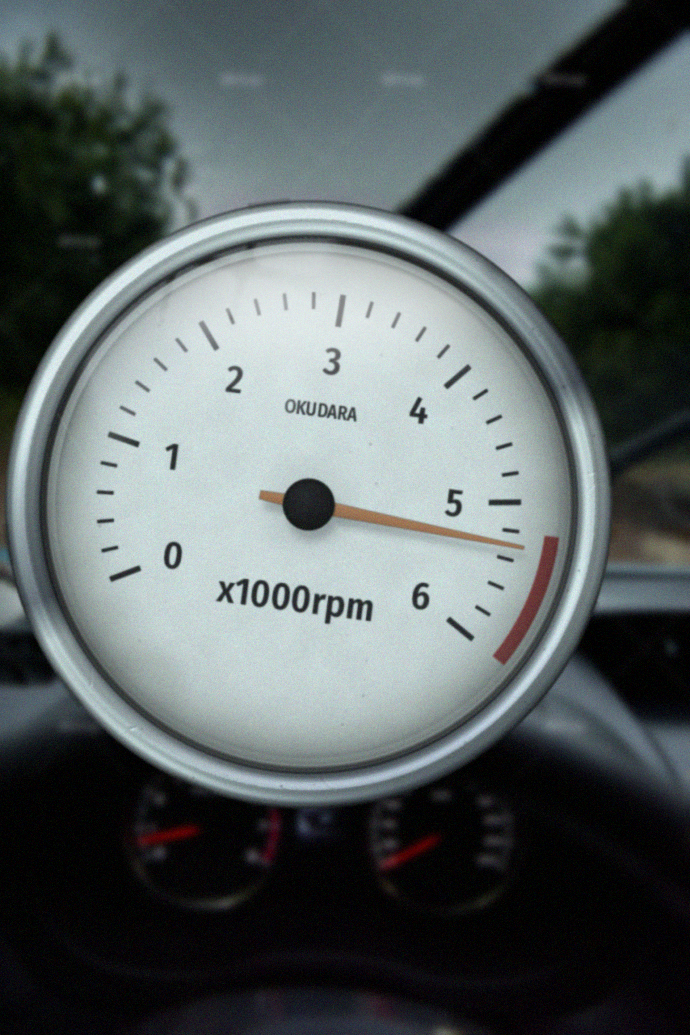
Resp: {"value": 5300, "unit": "rpm"}
